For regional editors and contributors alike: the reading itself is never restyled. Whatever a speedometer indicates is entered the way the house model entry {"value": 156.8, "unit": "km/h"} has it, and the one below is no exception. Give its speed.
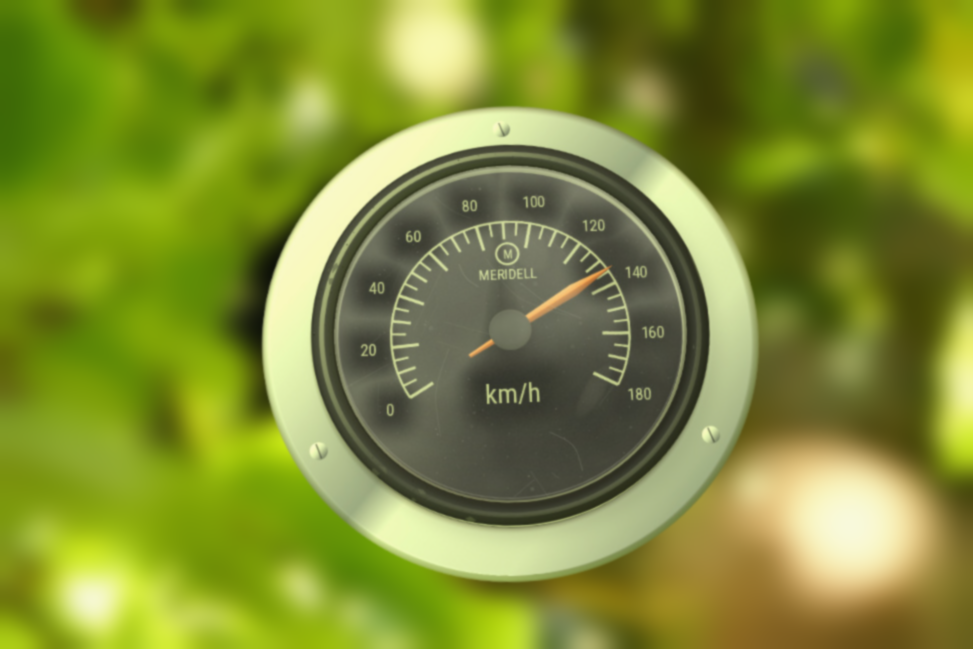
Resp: {"value": 135, "unit": "km/h"}
